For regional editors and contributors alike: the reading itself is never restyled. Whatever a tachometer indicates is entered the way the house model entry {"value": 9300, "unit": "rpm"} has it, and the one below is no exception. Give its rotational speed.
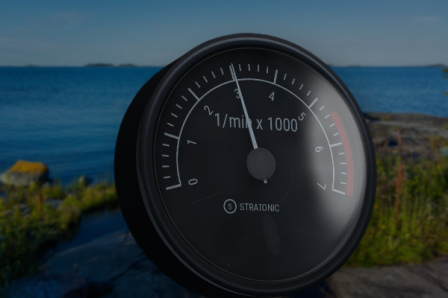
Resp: {"value": 3000, "unit": "rpm"}
